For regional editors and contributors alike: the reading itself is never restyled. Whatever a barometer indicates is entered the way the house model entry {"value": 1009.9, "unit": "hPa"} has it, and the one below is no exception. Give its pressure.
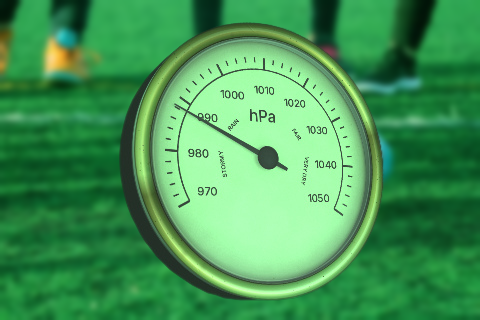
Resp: {"value": 988, "unit": "hPa"}
